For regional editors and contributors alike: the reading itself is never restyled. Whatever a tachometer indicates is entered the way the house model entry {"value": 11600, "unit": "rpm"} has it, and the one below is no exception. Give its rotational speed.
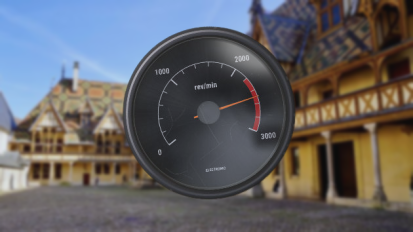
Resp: {"value": 2500, "unit": "rpm"}
